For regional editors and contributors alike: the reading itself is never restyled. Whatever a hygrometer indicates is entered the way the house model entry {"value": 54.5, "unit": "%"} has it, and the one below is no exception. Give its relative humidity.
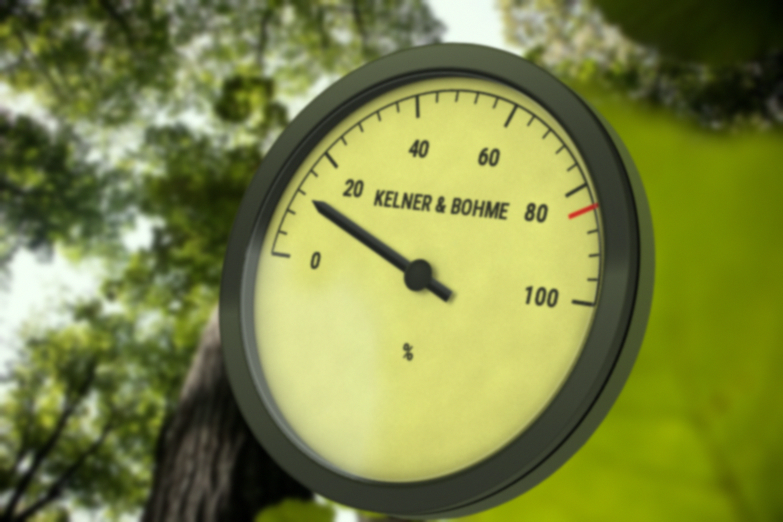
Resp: {"value": 12, "unit": "%"}
